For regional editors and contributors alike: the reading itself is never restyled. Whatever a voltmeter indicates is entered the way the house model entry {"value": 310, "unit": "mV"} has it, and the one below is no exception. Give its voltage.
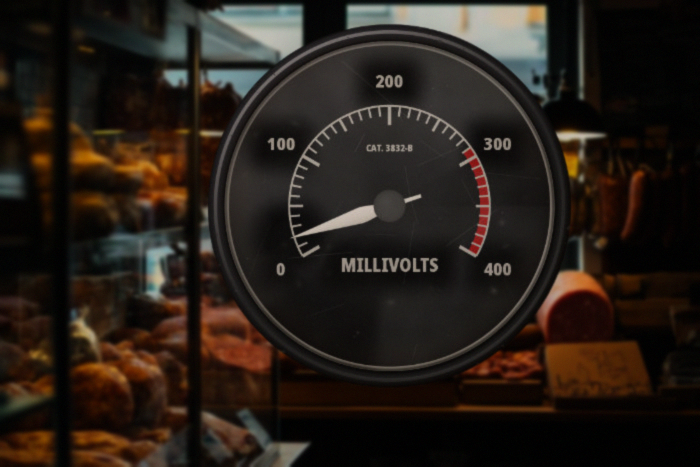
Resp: {"value": 20, "unit": "mV"}
